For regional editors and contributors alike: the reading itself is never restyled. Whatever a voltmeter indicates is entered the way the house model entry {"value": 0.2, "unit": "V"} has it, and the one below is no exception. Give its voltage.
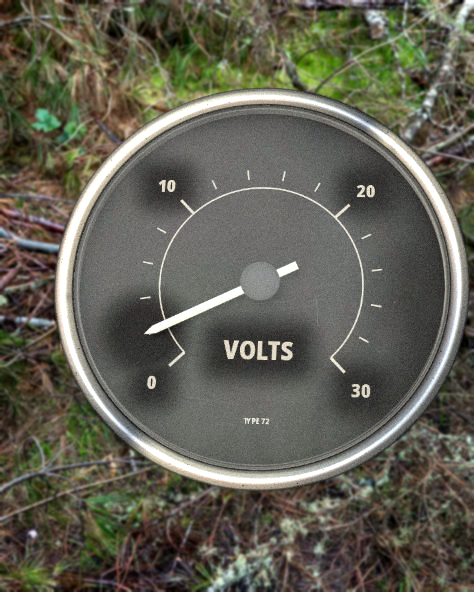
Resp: {"value": 2, "unit": "V"}
